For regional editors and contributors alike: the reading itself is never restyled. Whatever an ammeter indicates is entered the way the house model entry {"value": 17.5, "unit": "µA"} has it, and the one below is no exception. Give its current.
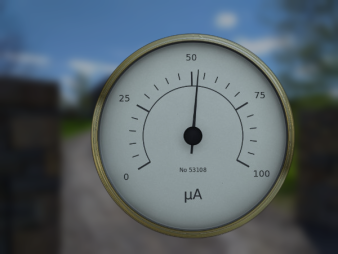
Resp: {"value": 52.5, "unit": "µA"}
